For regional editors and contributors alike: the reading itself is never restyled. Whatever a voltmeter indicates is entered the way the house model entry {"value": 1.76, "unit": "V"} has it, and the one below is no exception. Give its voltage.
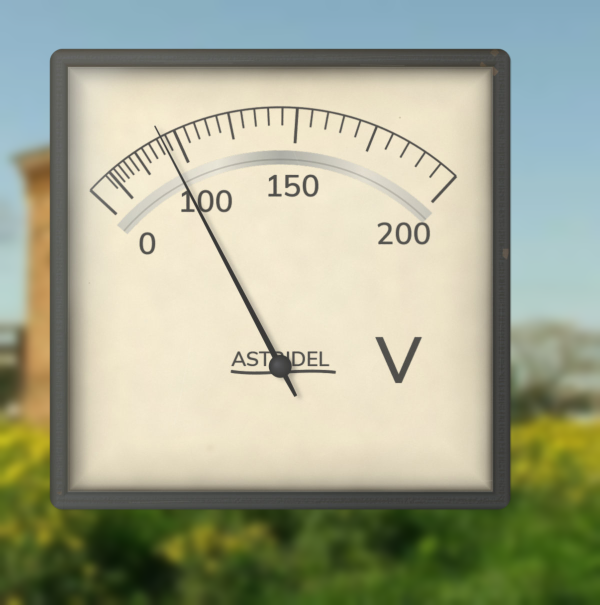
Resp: {"value": 92.5, "unit": "V"}
